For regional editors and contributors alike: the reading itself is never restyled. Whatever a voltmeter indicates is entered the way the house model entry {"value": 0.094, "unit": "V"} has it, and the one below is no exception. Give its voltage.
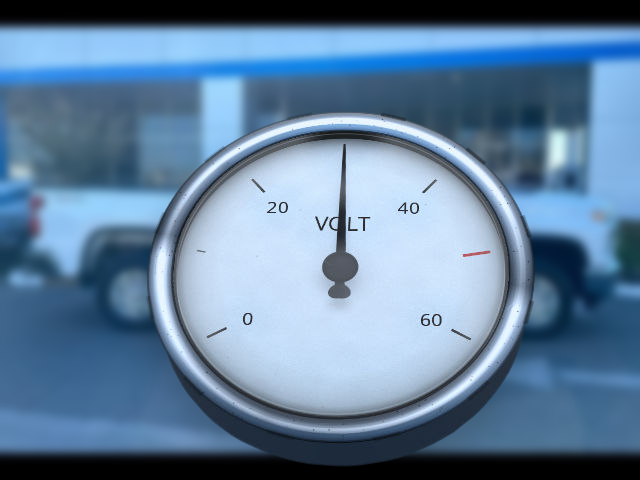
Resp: {"value": 30, "unit": "V"}
